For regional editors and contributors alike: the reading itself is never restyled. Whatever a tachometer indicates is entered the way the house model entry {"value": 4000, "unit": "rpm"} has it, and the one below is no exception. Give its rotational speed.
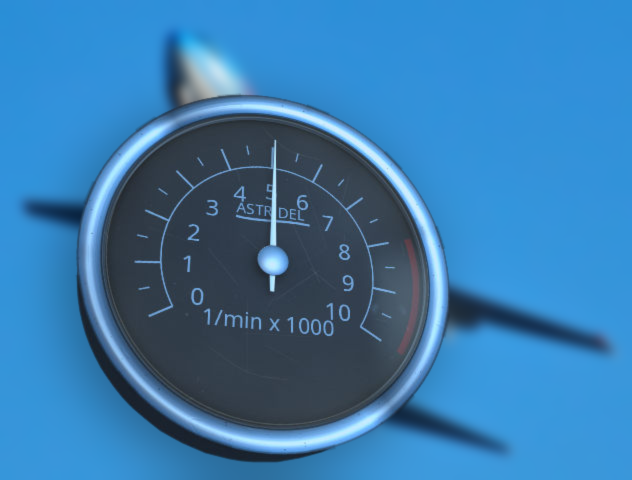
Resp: {"value": 5000, "unit": "rpm"}
